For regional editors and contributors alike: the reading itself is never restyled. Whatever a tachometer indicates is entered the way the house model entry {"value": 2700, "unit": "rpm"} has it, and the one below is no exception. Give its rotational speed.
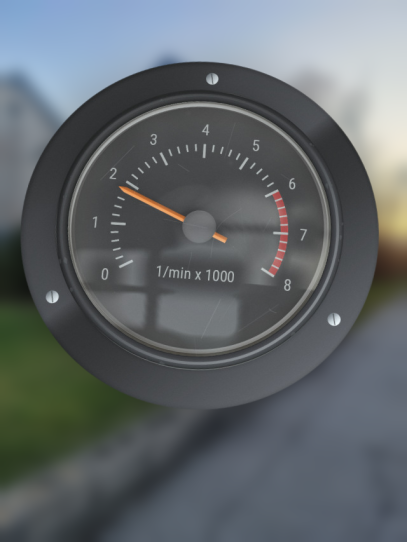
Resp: {"value": 1800, "unit": "rpm"}
